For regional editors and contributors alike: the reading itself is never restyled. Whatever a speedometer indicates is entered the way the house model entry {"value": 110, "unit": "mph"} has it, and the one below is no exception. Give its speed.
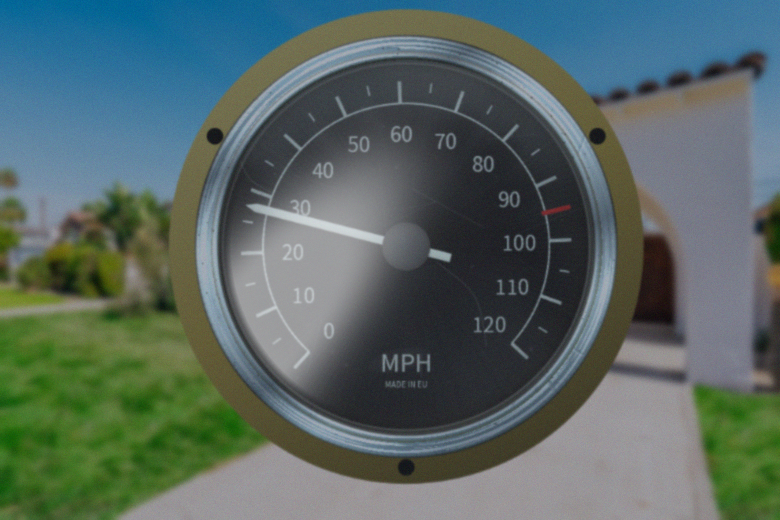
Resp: {"value": 27.5, "unit": "mph"}
